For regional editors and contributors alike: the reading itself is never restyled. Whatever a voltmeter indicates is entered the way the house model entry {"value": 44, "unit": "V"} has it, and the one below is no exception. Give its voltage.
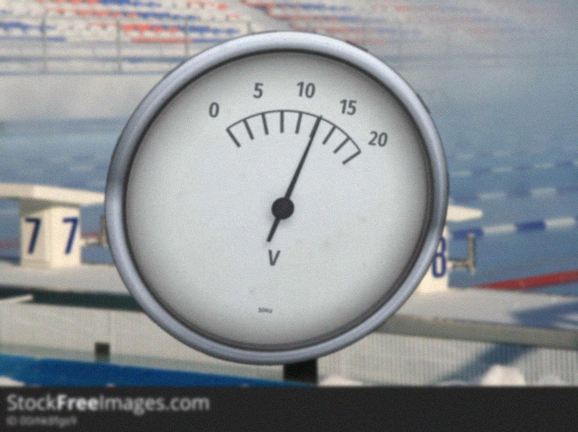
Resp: {"value": 12.5, "unit": "V"}
